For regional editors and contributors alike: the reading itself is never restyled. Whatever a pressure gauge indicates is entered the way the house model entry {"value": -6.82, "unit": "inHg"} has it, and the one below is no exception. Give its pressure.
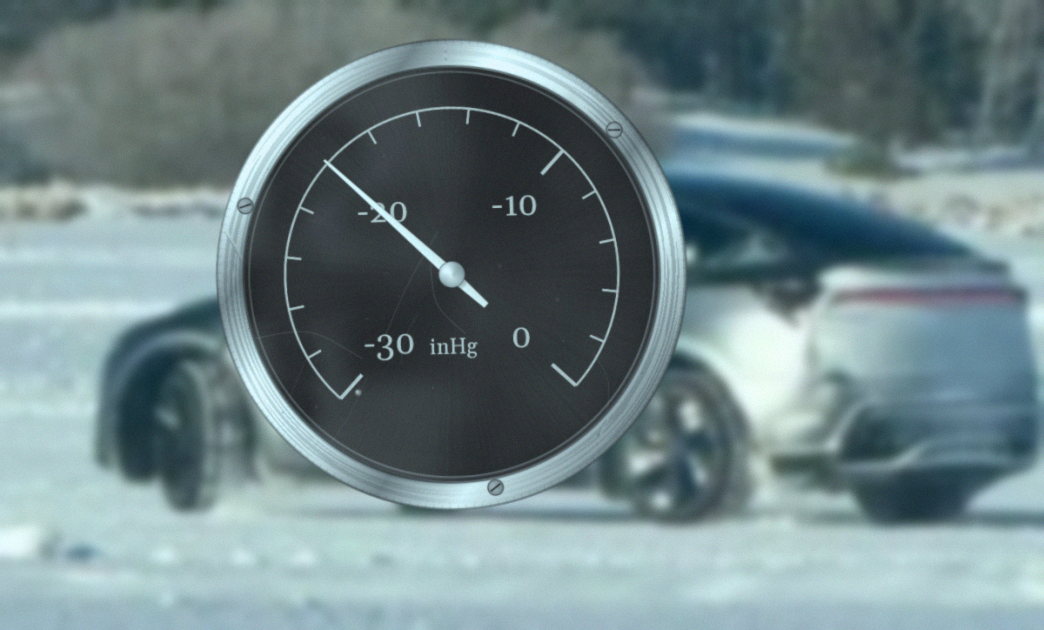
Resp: {"value": -20, "unit": "inHg"}
